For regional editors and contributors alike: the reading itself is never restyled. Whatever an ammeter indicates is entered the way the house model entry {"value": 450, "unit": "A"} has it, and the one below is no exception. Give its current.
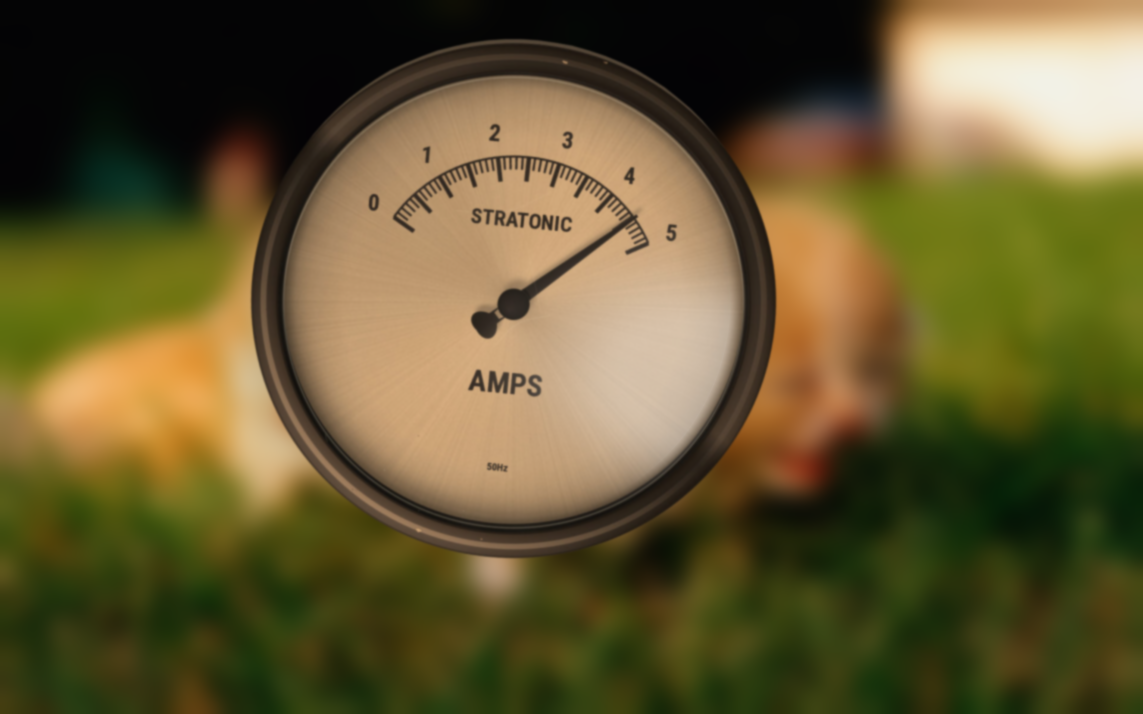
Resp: {"value": 4.5, "unit": "A"}
